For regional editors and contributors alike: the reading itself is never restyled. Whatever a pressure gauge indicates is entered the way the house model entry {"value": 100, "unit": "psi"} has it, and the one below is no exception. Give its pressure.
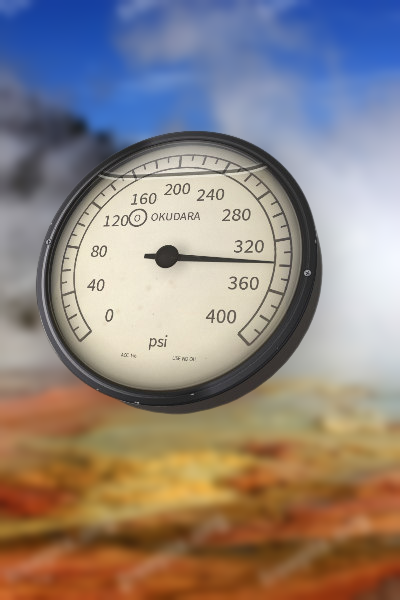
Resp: {"value": 340, "unit": "psi"}
